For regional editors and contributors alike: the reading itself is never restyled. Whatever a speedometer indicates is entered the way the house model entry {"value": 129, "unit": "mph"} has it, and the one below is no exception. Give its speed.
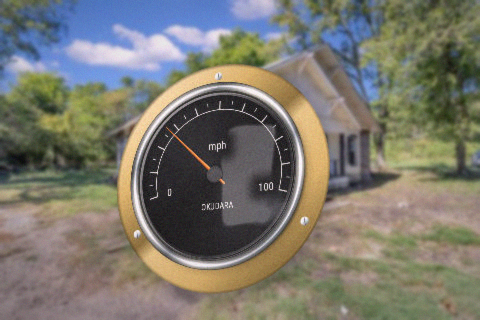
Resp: {"value": 27.5, "unit": "mph"}
